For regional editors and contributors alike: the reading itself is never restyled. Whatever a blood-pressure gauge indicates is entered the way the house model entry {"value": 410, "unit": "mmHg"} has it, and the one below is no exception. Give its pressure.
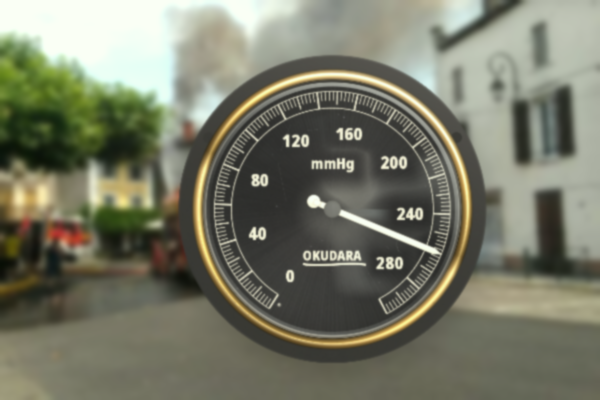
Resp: {"value": 260, "unit": "mmHg"}
